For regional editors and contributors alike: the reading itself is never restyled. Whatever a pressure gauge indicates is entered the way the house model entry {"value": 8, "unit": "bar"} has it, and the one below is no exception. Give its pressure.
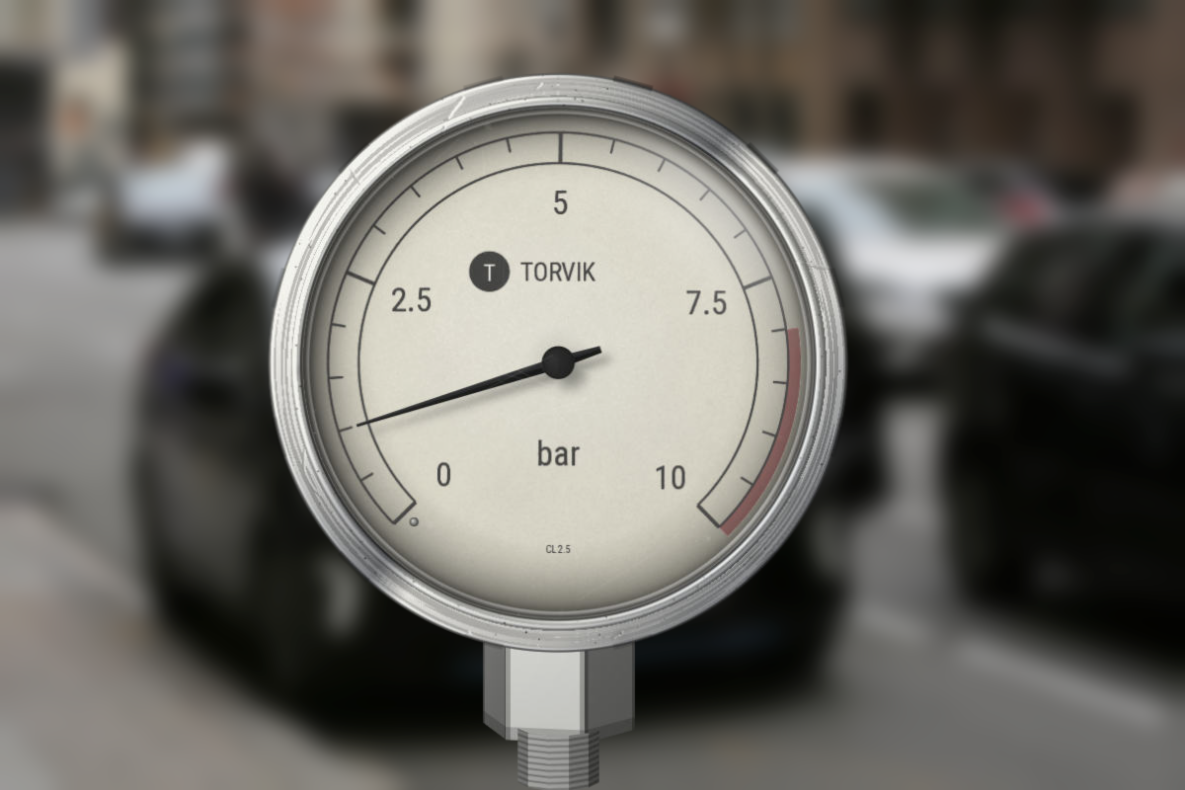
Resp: {"value": 1, "unit": "bar"}
